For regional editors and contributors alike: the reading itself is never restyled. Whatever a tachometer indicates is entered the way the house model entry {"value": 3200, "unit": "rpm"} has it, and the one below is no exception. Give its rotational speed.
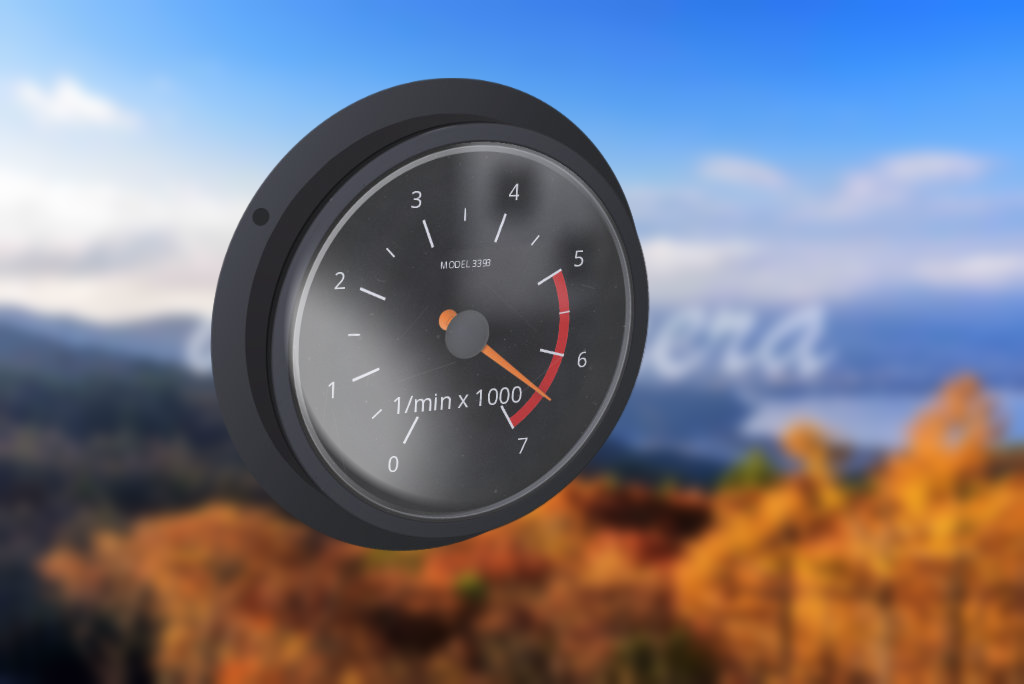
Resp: {"value": 6500, "unit": "rpm"}
